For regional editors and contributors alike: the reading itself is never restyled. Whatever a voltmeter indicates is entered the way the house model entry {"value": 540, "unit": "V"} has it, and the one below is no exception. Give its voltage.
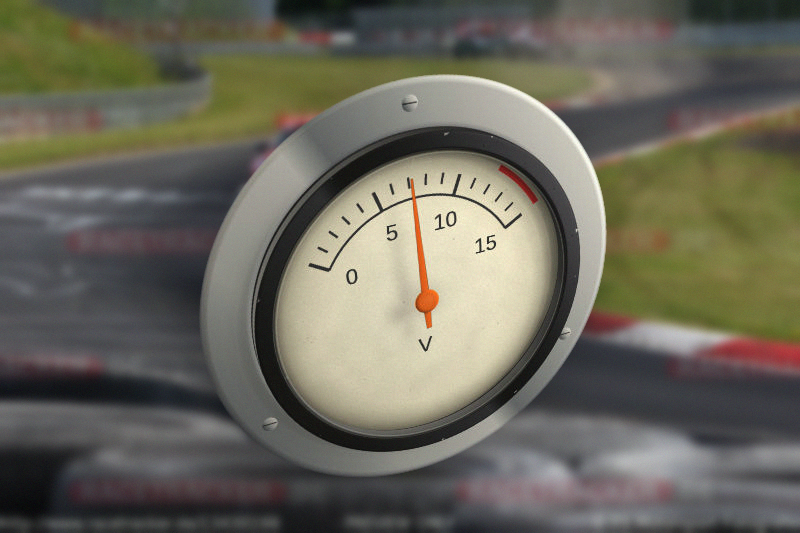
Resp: {"value": 7, "unit": "V"}
